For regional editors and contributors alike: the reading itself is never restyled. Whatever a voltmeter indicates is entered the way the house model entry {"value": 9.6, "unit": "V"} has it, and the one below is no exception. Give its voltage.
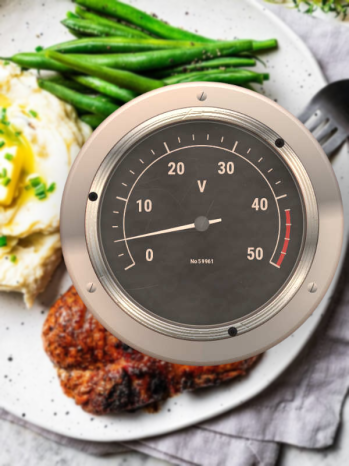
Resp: {"value": 4, "unit": "V"}
